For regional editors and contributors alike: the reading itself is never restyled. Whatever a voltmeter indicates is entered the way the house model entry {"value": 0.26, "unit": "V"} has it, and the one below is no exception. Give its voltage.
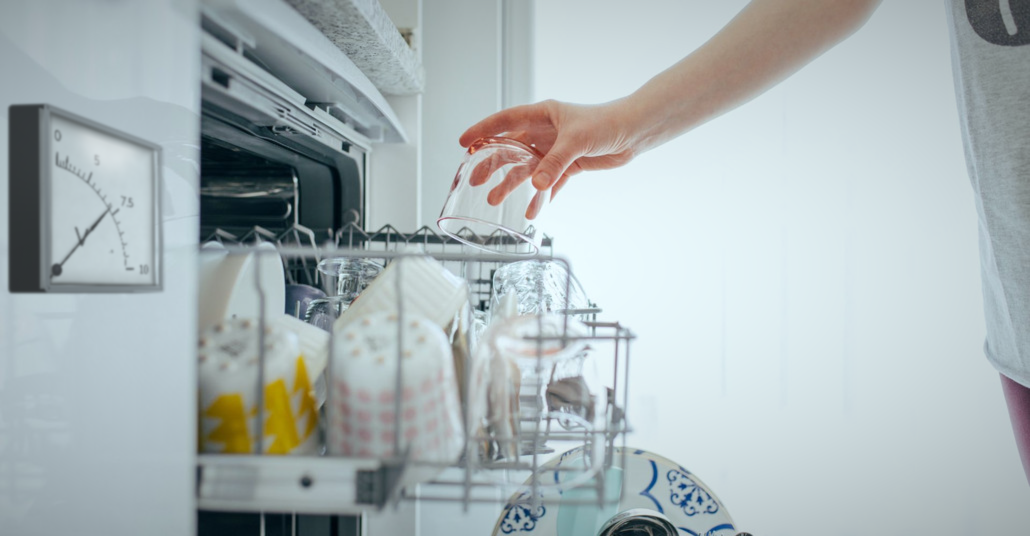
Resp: {"value": 7, "unit": "V"}
